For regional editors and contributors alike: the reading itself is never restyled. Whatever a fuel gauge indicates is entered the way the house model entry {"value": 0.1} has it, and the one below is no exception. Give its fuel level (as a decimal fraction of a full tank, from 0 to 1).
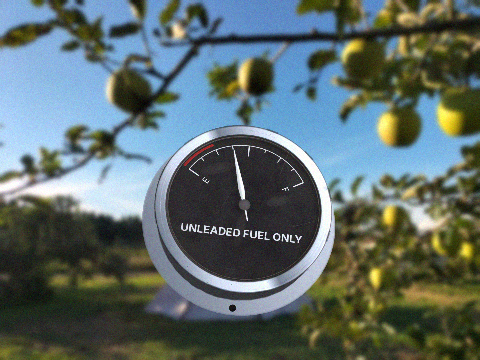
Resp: {"value": 0.375}
